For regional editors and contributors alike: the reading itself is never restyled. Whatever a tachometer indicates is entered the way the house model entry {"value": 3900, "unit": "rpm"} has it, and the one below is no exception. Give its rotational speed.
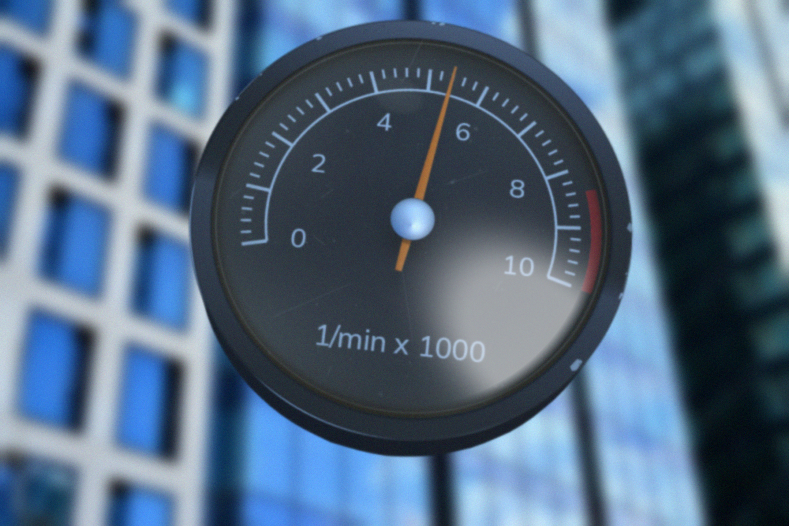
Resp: {"value": 5400, "unit": "rpm"}
